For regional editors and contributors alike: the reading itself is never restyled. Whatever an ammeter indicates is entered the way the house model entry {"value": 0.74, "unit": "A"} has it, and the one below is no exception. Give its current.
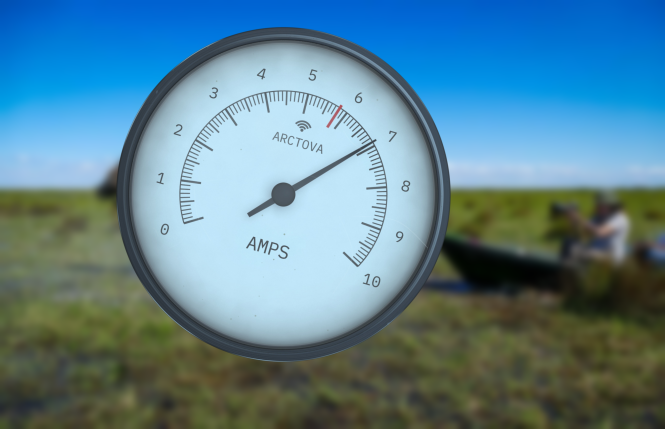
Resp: {"value": 6.9, "unit": "A"}
